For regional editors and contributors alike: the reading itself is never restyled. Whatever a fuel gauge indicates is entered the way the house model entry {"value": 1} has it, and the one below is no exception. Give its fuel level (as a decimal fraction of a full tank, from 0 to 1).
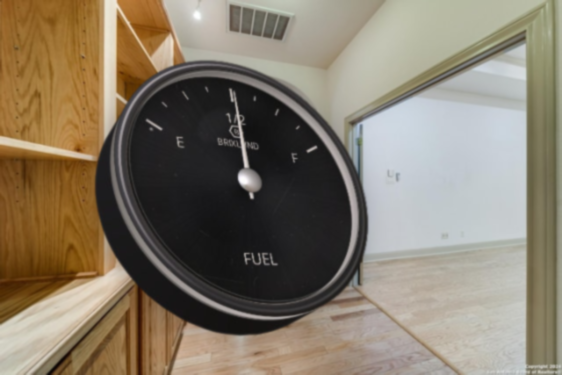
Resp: {"value": 0.5}
